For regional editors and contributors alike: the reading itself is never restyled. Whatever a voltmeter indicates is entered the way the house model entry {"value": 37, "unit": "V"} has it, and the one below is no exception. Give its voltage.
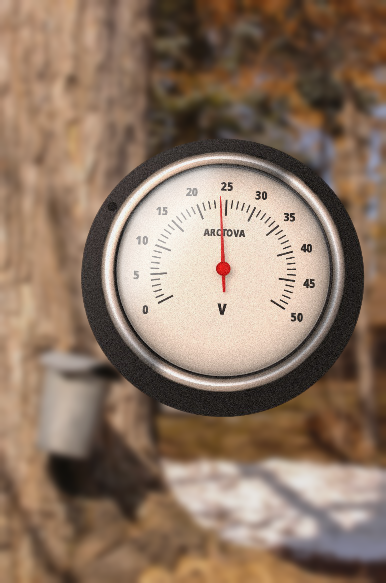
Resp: {"value": 24, "unit": "V"}
